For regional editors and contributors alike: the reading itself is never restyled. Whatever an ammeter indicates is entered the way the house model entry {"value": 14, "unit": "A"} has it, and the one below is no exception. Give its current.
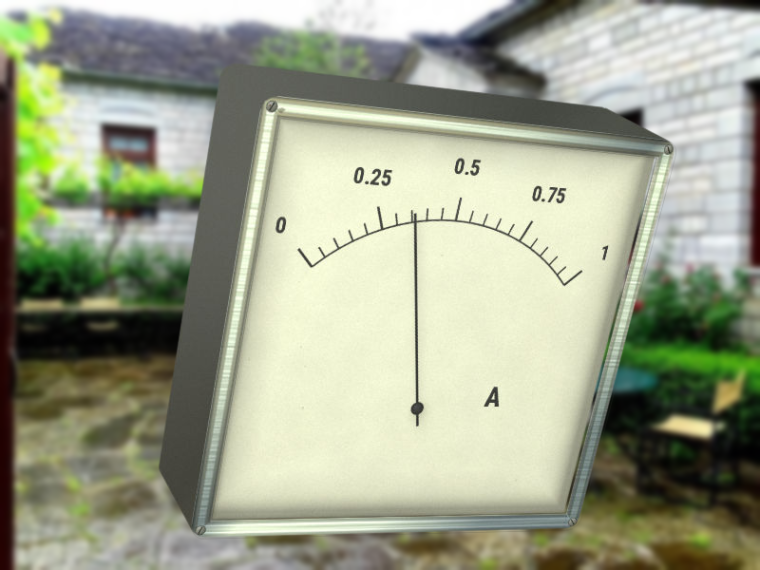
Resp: {"value": 0.35, "unit": "A"}
